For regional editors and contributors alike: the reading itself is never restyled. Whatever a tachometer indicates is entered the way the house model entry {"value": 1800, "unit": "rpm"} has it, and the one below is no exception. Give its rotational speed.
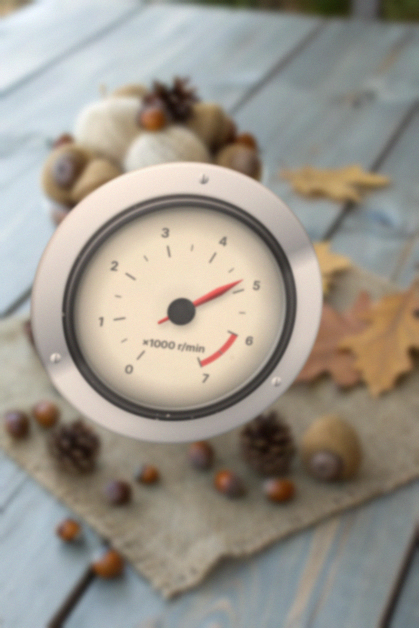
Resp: {"value": 4750, "unit": "rpm"}
